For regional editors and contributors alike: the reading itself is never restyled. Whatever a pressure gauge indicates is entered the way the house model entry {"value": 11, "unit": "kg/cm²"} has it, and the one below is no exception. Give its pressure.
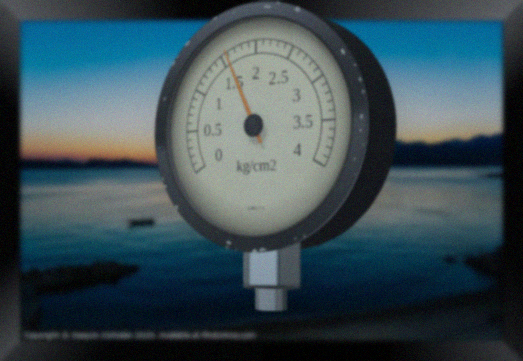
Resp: {"value": 1.6, "unit": "kg/cm²"}
